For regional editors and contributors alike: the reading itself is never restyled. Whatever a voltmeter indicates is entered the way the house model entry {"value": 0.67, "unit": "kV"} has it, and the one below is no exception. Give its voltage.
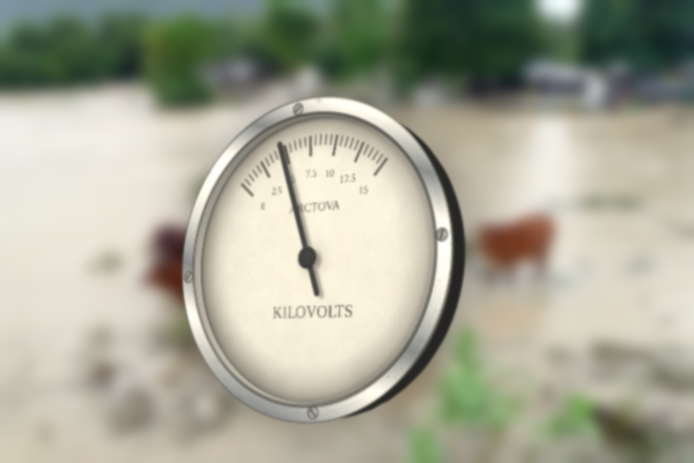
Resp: {"value": 5, "unit": "kV"}
